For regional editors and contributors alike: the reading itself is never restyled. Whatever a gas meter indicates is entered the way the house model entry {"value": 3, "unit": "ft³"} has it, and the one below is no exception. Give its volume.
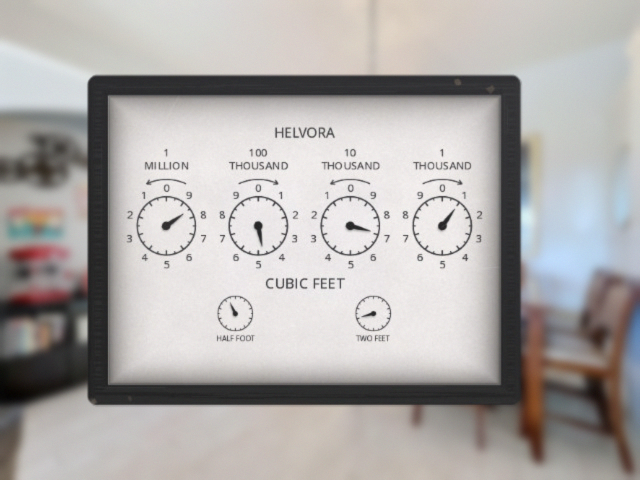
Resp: {"value": 847100, "unit": "ft³"}
